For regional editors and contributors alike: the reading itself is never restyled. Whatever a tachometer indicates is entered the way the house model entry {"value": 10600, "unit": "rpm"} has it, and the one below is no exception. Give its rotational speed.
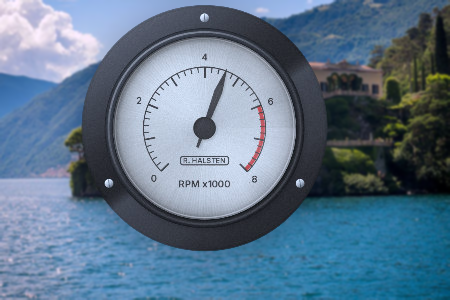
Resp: {"value": 4600, "unit": "rpm"}
